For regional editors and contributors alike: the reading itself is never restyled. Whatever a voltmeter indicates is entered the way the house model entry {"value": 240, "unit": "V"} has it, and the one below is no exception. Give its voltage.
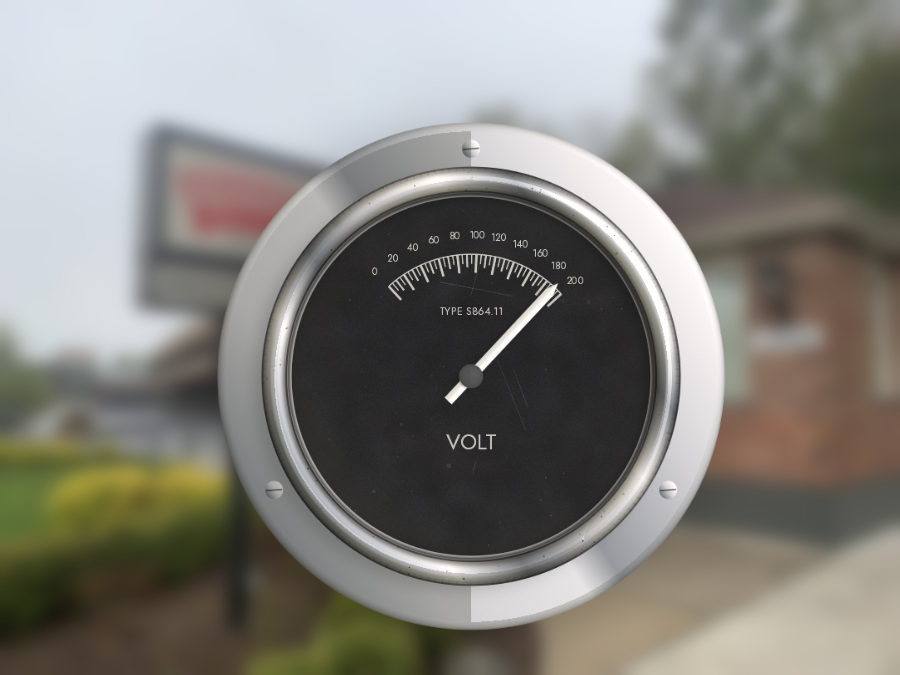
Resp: {"value": 190, "unit": "V"}
